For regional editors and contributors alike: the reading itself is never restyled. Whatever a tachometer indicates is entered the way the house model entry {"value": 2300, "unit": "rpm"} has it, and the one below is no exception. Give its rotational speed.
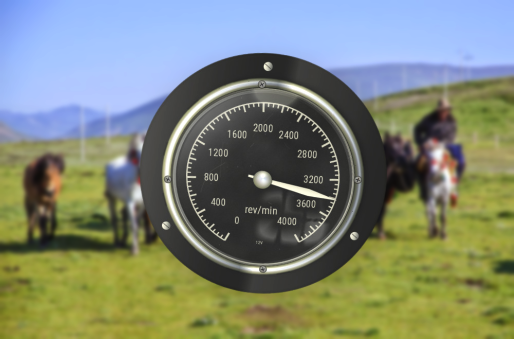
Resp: {"value": 3400, "unit": "rpm"}
